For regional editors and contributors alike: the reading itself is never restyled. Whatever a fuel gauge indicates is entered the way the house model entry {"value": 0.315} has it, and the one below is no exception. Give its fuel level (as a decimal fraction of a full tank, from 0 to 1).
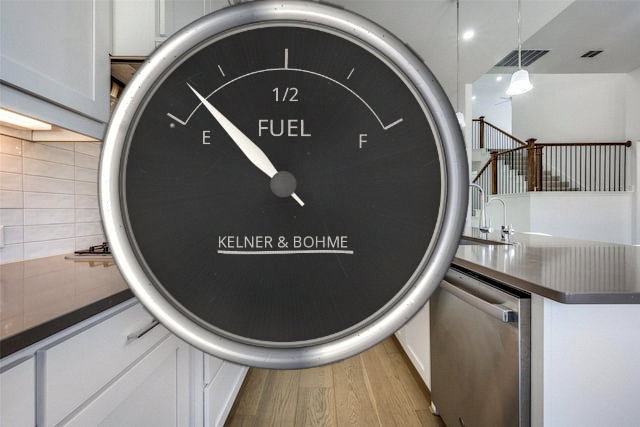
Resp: {"value": 0.125}
